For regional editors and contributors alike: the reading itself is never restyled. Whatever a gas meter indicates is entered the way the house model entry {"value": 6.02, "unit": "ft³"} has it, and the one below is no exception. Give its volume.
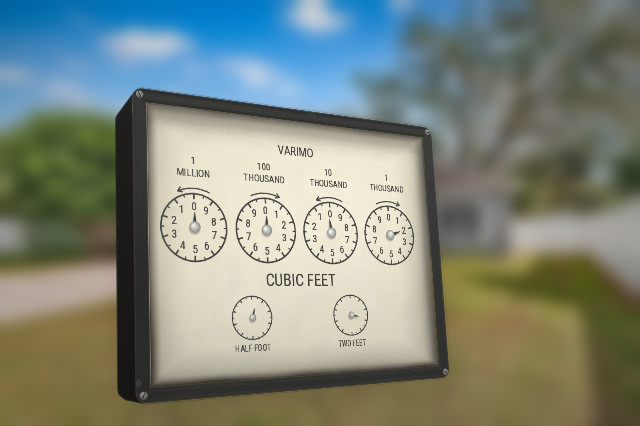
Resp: {"value": 200, "unit": "ft³"}
